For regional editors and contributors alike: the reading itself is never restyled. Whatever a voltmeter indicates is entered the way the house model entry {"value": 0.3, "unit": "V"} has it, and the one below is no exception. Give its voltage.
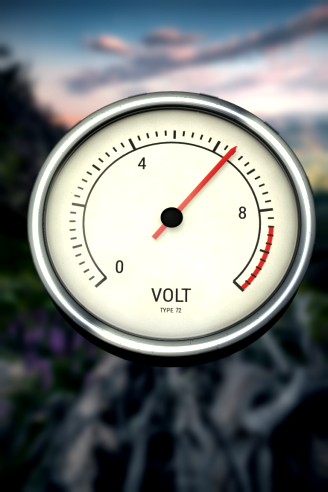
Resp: {"value": 6.4, "unit": "V"}
